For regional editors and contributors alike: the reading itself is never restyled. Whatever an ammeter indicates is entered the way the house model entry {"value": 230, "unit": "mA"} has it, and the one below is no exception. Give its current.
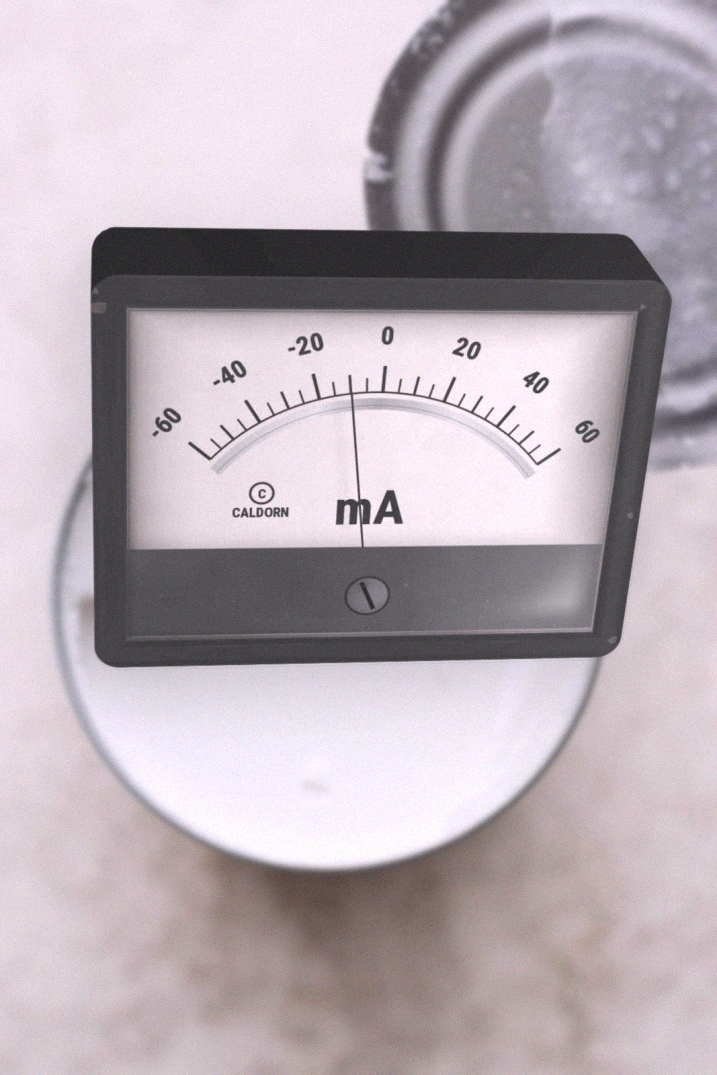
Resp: {"value": -10, "unit": "mA"}
